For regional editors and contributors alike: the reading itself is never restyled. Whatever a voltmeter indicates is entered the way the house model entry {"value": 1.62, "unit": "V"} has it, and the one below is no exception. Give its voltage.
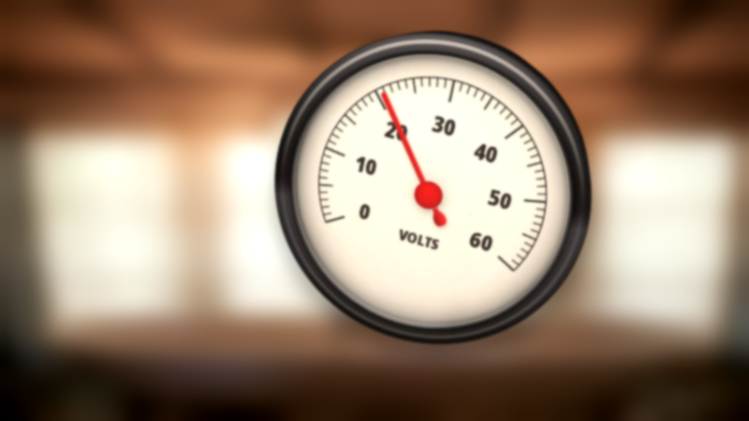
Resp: {"value": 21, "unit": "V"}
